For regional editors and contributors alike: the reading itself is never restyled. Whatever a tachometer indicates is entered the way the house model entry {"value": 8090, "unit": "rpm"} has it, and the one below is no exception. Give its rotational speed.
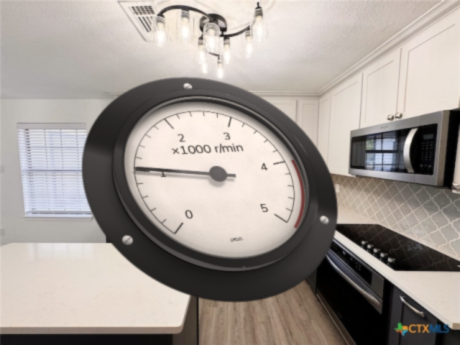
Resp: {"value": 1000, "unit": "rpm"}
